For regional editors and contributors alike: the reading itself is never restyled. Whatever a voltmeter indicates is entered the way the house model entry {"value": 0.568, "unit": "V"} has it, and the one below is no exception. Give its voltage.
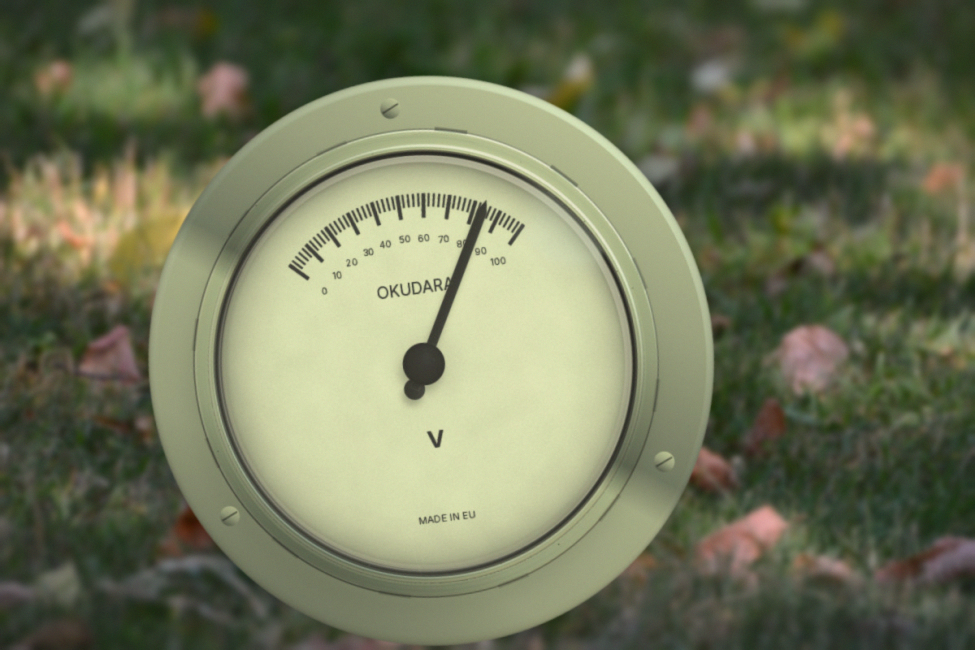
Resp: {"value": 84, "unit": "V"}
